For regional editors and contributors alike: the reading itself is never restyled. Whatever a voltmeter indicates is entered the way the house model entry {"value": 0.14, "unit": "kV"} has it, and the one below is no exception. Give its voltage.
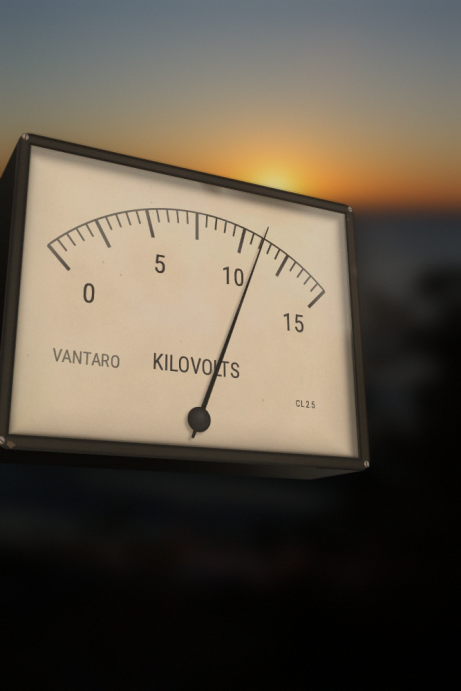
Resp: {"value": 11, "unit": "kV"}
